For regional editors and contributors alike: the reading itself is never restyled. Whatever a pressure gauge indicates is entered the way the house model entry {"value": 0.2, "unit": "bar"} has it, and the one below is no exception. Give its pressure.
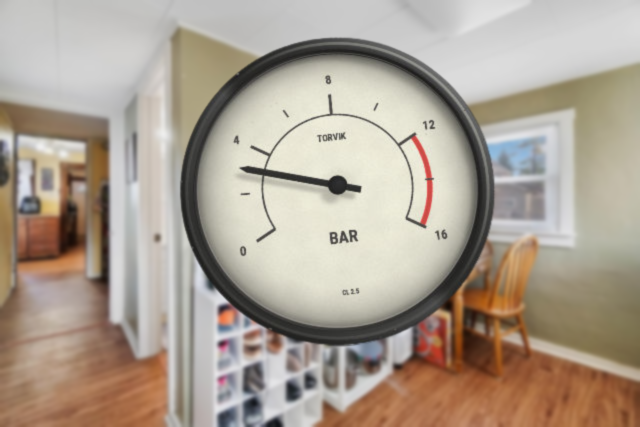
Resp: {"value": 3, "unit": "bar"}
